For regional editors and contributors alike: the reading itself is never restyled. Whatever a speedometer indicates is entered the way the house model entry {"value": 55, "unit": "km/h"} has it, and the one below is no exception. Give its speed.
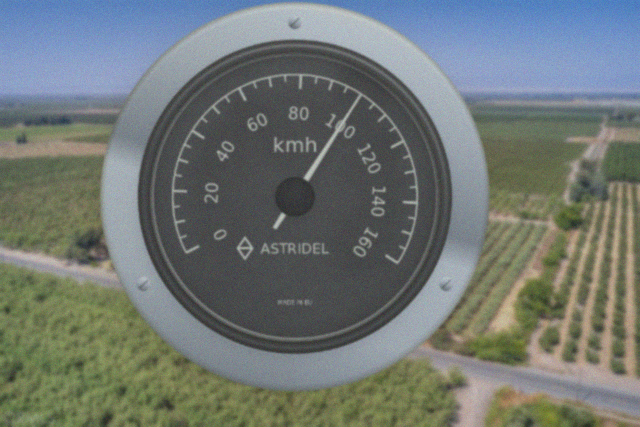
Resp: {"value": 100, "unit": "km/h"}
